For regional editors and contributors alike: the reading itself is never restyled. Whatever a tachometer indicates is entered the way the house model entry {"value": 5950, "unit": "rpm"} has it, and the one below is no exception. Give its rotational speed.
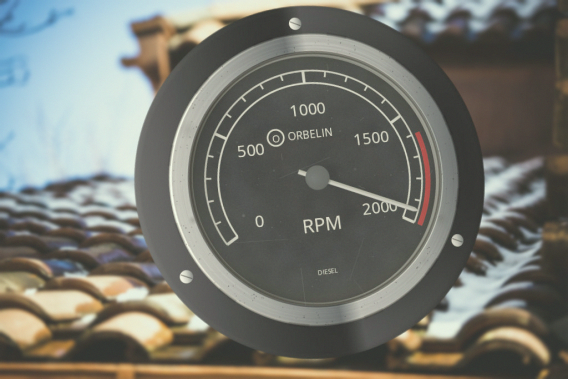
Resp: {"value": 1950, "unit": "rpm"}
